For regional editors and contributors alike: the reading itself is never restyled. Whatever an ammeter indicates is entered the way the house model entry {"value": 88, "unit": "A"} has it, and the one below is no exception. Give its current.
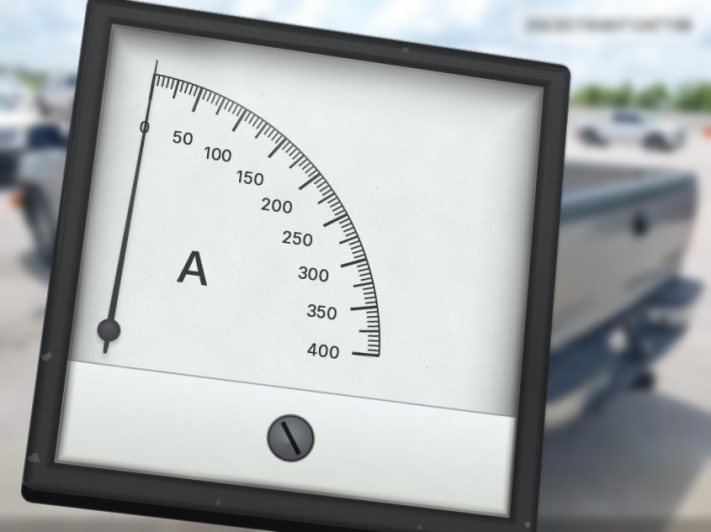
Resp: {"value": 0, "unit": "A"}
